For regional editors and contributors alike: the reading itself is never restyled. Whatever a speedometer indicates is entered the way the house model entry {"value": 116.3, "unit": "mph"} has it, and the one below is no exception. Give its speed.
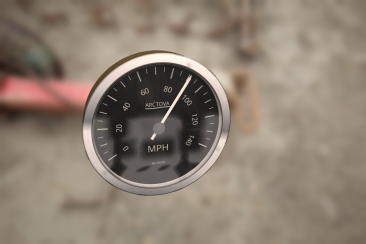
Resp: {"value": 90, "unit": "mph"}
